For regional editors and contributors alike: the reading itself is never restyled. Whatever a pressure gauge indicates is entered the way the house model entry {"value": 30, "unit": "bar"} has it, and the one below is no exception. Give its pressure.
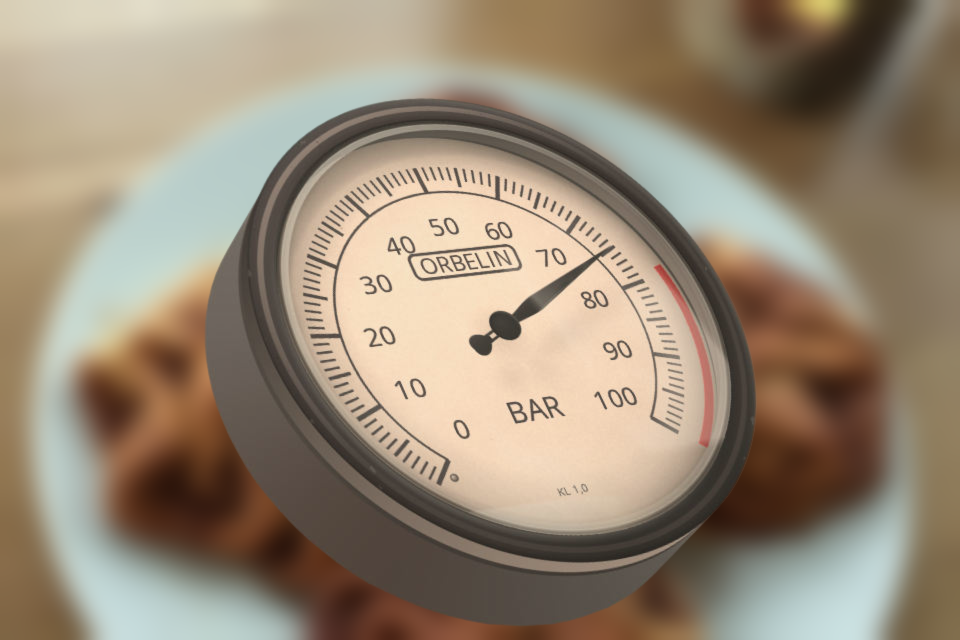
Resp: {"value": 75, "unit": "bar"}
